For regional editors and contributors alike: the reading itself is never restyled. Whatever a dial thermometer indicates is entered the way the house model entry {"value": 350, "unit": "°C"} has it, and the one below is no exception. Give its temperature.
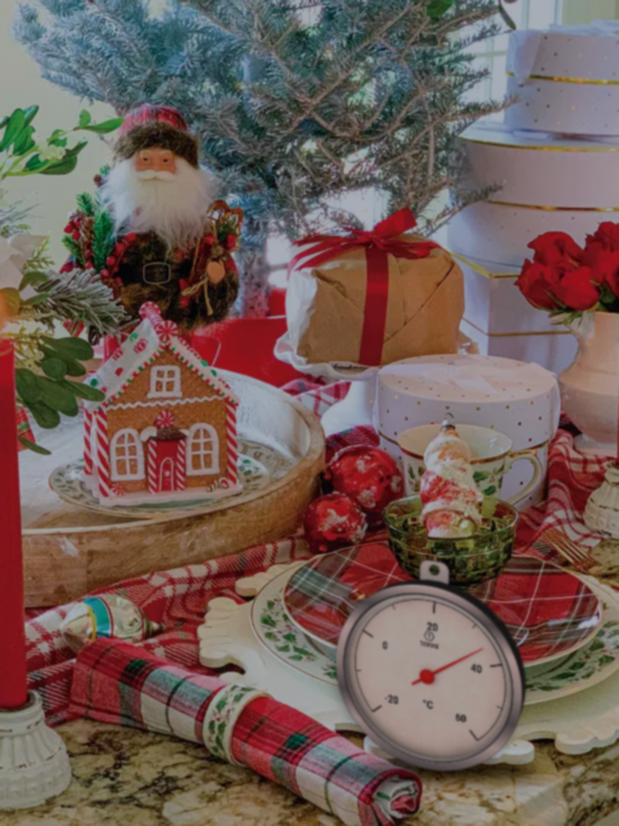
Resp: {"value": 35, "unit": "°C"}
